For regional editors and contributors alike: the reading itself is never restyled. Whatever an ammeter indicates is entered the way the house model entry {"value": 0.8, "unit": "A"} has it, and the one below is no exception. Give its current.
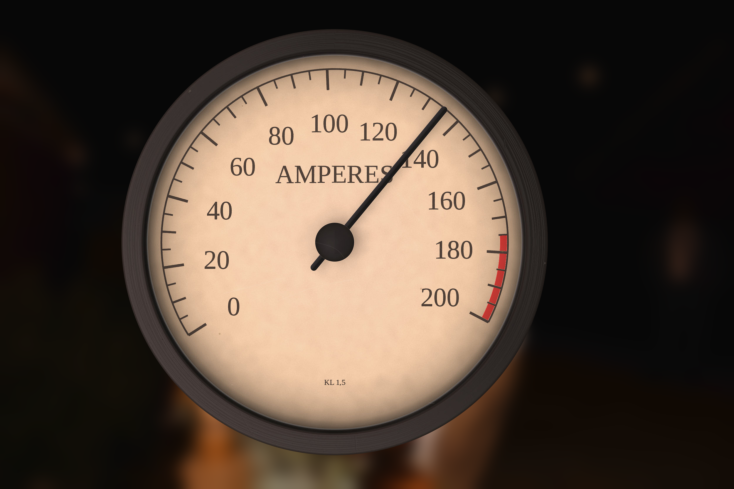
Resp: {"value": 135, "unit": "A"}
